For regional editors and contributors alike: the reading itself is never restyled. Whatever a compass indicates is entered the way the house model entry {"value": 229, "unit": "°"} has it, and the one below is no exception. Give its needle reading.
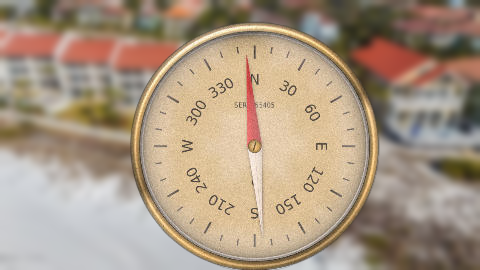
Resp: {"value": 355, "unit": "°"}
